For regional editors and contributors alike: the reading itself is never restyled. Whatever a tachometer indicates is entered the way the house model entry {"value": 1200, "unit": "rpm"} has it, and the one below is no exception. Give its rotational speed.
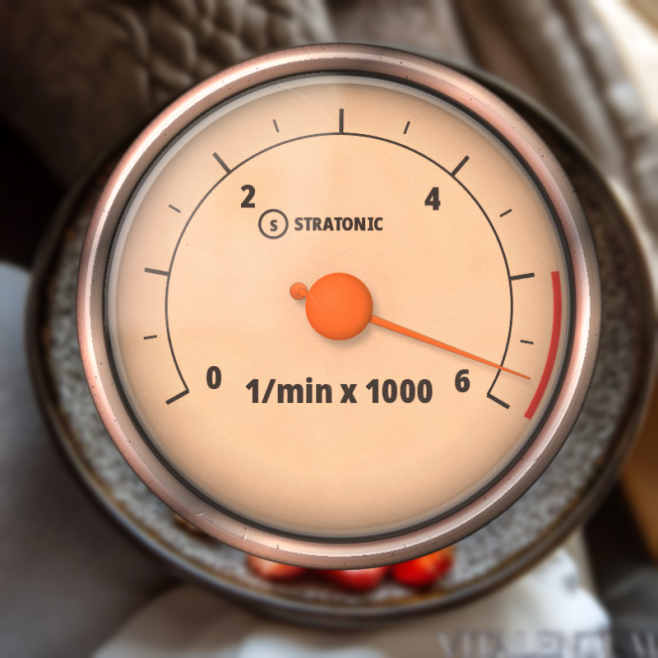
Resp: {"value": 5750, "unit": "rpm"}
